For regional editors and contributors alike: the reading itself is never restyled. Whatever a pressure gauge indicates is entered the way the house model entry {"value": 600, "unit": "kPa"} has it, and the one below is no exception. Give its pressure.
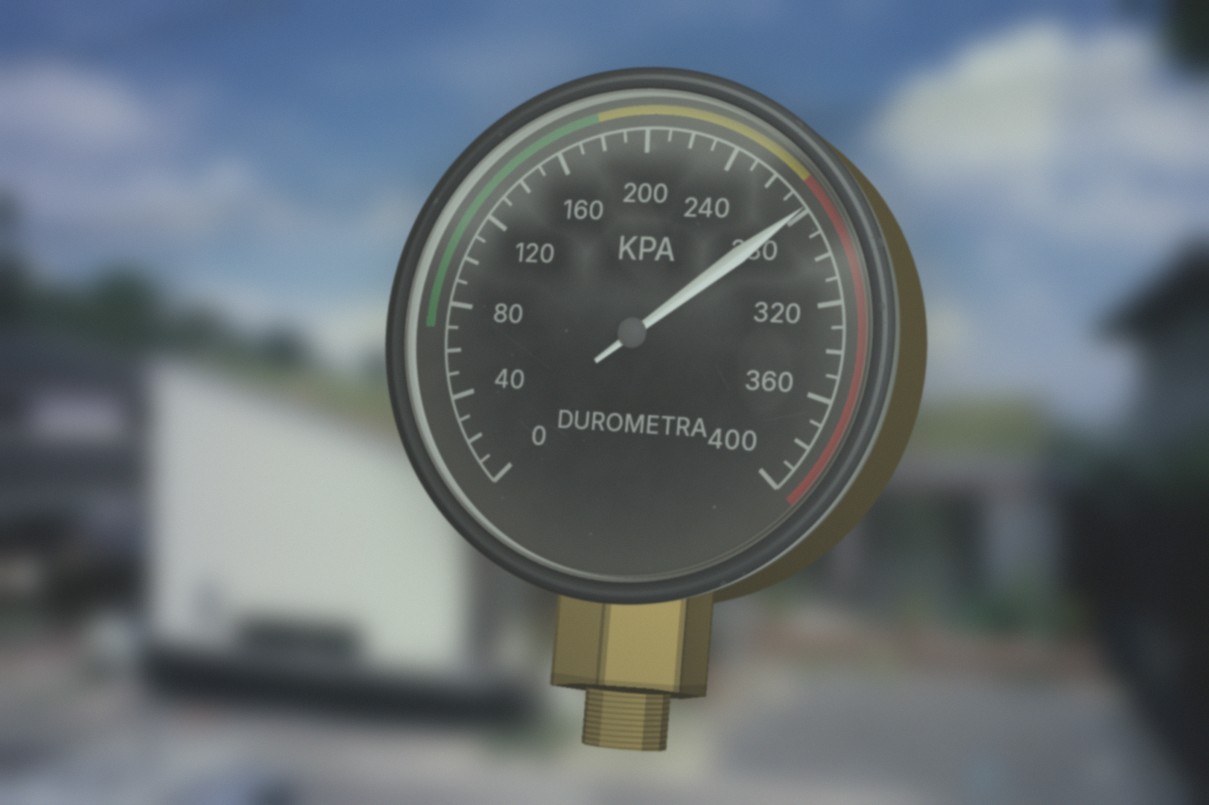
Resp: {"value": 280, "unit": "kPa"}
